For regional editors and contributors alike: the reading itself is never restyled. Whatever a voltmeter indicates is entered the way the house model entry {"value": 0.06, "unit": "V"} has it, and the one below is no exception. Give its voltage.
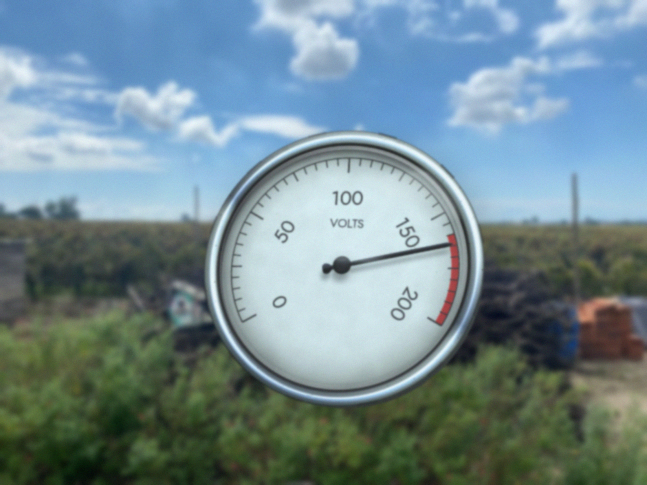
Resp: {"value": 165, "unit": "V"}
